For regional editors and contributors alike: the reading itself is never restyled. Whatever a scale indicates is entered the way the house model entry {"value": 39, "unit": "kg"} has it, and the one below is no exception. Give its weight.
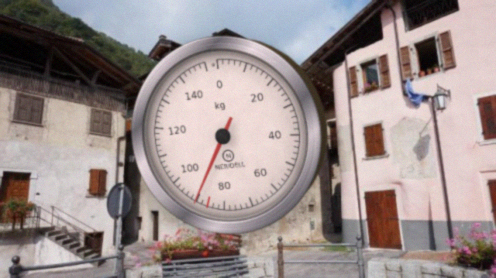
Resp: {"value": 90, "unit": "kg"}
